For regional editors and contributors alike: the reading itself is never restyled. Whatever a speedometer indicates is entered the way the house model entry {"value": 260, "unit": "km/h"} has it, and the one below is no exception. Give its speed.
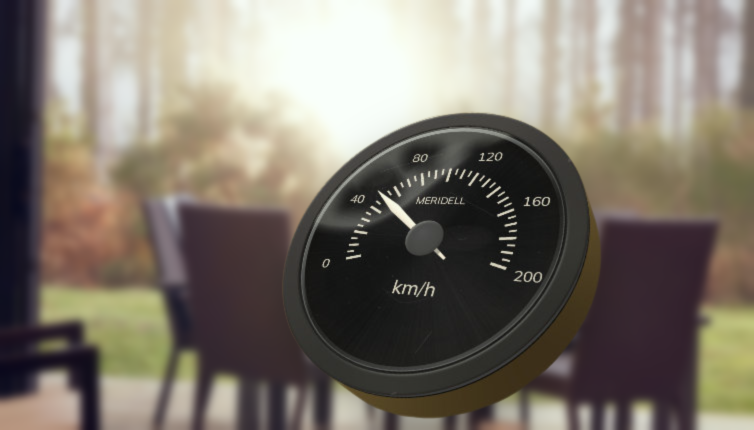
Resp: {"value": 50, "unit": "km/h"}
